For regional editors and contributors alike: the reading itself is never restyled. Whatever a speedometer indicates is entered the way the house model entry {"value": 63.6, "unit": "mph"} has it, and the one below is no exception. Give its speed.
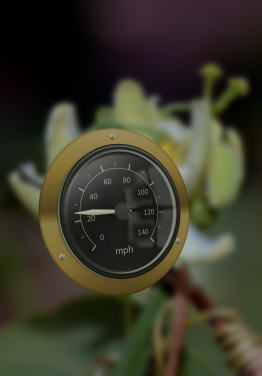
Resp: {"value": 25, "unit": "mph"}
